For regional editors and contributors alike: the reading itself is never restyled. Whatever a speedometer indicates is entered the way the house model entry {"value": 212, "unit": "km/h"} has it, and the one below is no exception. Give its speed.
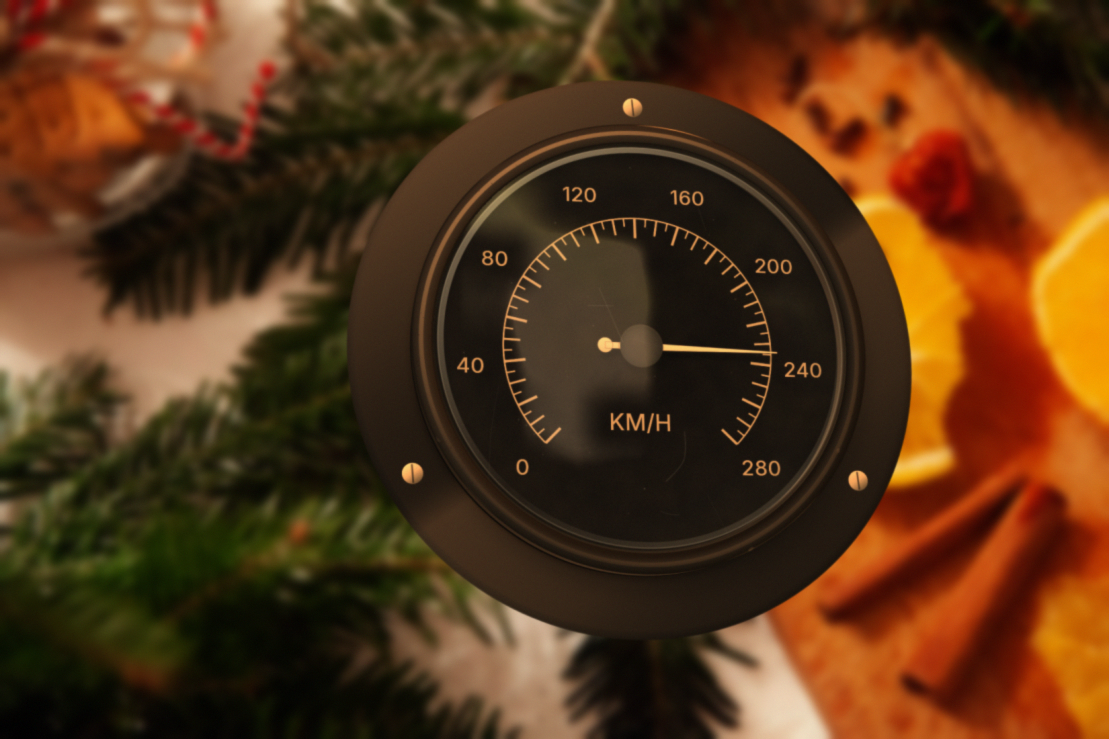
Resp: {"value": 235, "unit": "km/h"}
